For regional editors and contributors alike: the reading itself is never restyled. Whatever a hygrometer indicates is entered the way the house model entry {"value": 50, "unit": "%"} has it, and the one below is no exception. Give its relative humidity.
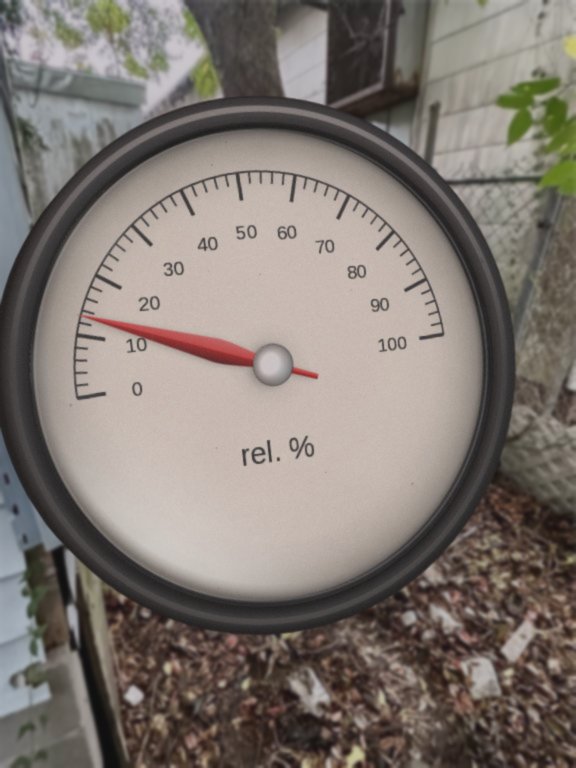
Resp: {"value": 13, "unit": "%"}
